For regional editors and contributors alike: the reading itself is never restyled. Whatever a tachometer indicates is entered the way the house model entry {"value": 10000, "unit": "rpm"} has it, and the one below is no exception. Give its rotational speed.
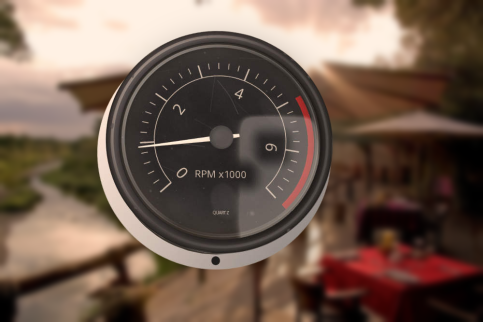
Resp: {"value": 900, "unit": "rpm"}
